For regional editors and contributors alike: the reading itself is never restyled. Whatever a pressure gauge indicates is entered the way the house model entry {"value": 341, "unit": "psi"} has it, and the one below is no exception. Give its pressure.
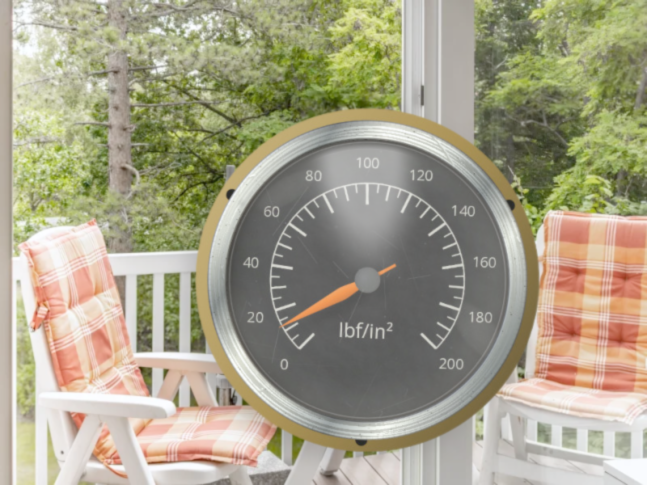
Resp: {"value": 12.5, "unit": "psi"}
